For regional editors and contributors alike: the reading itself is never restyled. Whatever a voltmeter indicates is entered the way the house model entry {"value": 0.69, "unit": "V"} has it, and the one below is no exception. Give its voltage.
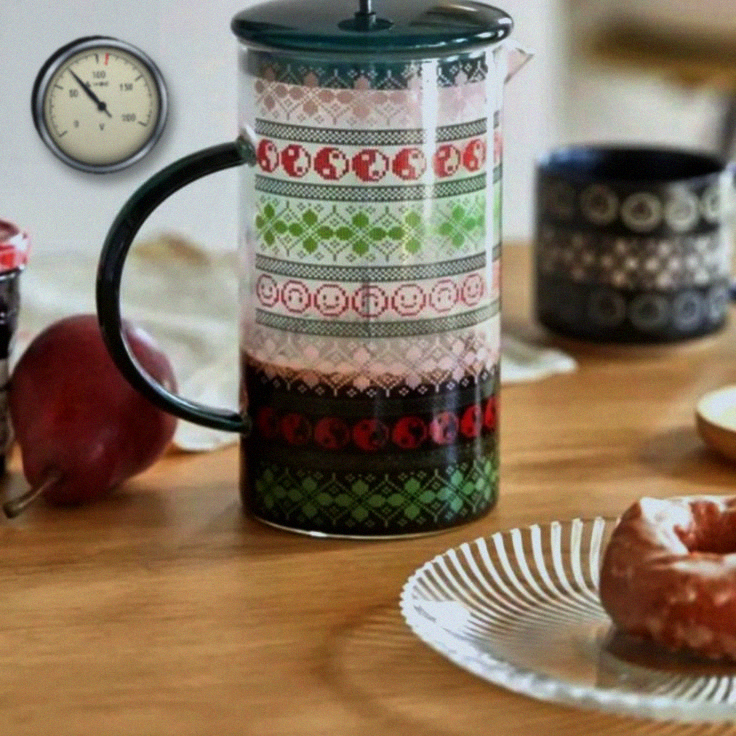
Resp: {"value": 70, "unit": "V"}
